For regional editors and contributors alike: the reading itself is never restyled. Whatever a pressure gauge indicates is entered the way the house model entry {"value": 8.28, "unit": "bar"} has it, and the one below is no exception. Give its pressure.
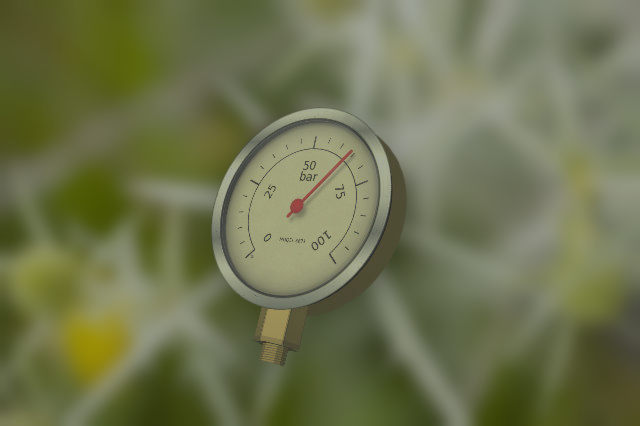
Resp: {"value": 65, "unit": "bar"}
